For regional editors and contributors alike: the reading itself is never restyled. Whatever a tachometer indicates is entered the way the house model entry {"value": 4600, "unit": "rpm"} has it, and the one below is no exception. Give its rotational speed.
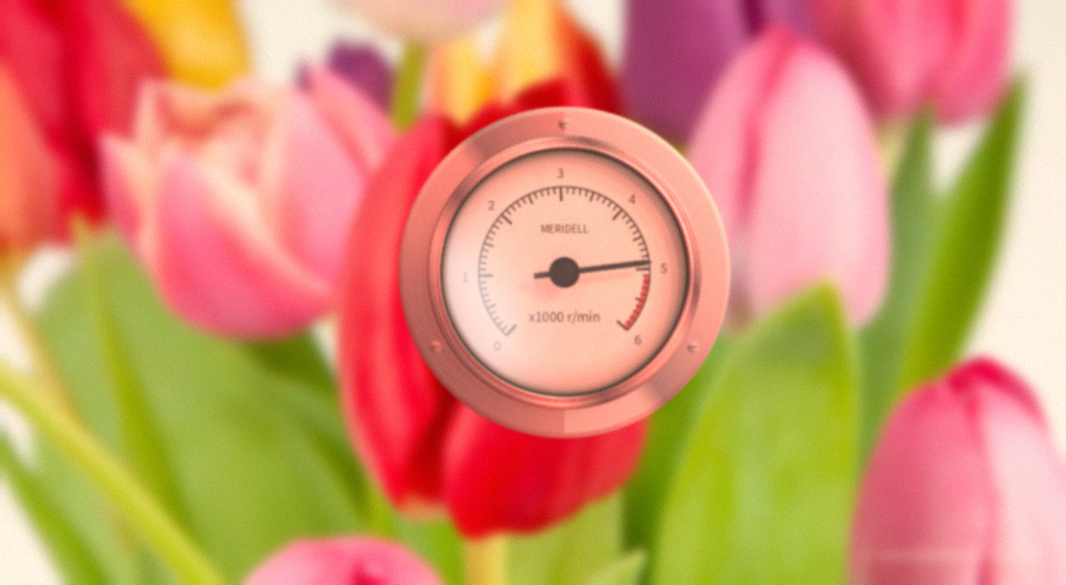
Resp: {"value": 4900, "unit": "rpm"}
